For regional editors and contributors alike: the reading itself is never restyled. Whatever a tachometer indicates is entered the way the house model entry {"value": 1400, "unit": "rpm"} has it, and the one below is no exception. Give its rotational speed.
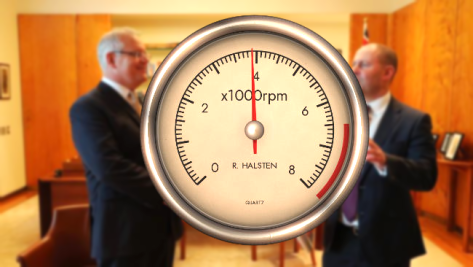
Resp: {"value": 3900, "unit": "rpm"}
